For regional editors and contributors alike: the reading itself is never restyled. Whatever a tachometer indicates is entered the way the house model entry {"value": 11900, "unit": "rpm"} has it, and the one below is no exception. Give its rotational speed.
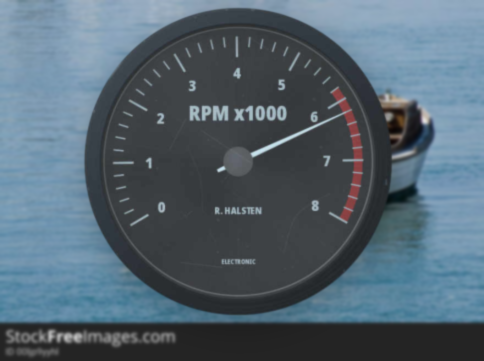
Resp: {"value": 6200, "unit": "rpm"}
